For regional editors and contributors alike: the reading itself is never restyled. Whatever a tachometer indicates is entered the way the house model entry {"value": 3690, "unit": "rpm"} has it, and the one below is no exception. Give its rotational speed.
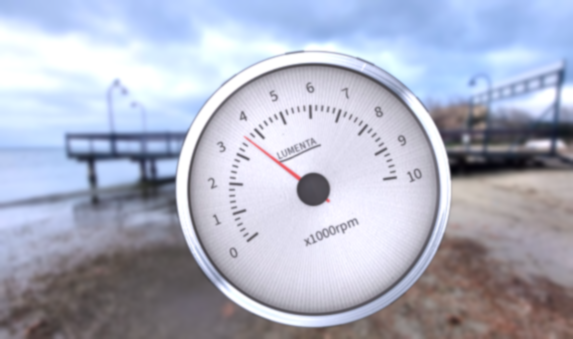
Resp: {"value": 3600, "unit": "rpm"}
